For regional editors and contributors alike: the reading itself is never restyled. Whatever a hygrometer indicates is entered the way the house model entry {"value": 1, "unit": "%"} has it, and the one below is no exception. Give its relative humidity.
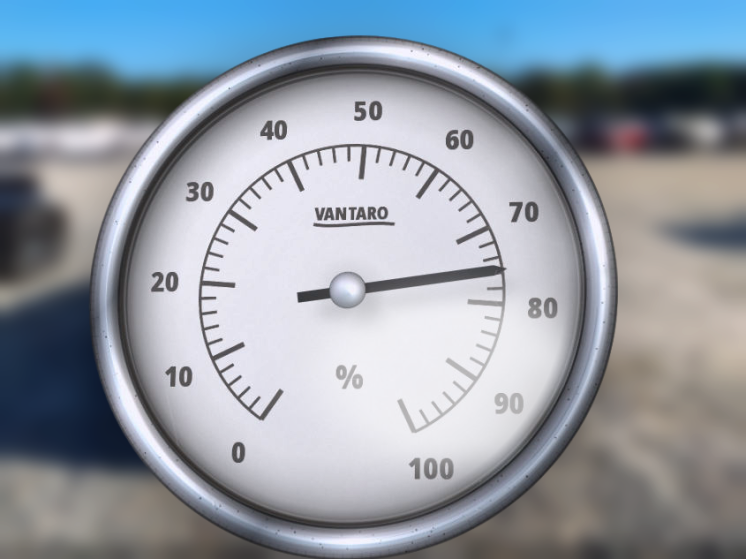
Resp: {"value": 76, "unit": "%"}
